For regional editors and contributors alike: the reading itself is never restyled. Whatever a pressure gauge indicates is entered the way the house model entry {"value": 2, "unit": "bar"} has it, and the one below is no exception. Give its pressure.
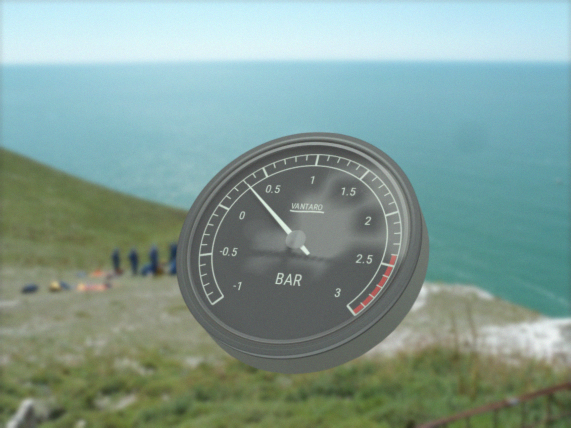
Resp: {"value": 0.3, "unit": "bar"}
